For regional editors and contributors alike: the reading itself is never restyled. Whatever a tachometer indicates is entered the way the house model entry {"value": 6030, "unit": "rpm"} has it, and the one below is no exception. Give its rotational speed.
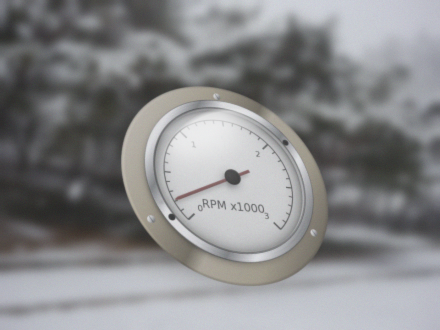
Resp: {"value": 200, "unit": "rpm"}
